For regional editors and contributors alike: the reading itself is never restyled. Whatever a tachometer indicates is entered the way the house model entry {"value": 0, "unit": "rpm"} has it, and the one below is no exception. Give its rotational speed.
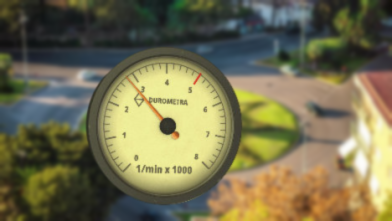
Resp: {"value": 2800, "unit": "rpm"}
